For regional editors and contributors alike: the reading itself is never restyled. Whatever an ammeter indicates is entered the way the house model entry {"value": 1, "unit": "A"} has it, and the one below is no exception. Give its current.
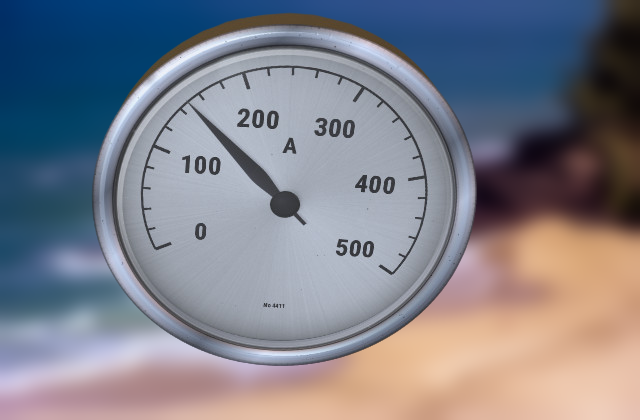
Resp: {"value": 150, "unit": "A"}
